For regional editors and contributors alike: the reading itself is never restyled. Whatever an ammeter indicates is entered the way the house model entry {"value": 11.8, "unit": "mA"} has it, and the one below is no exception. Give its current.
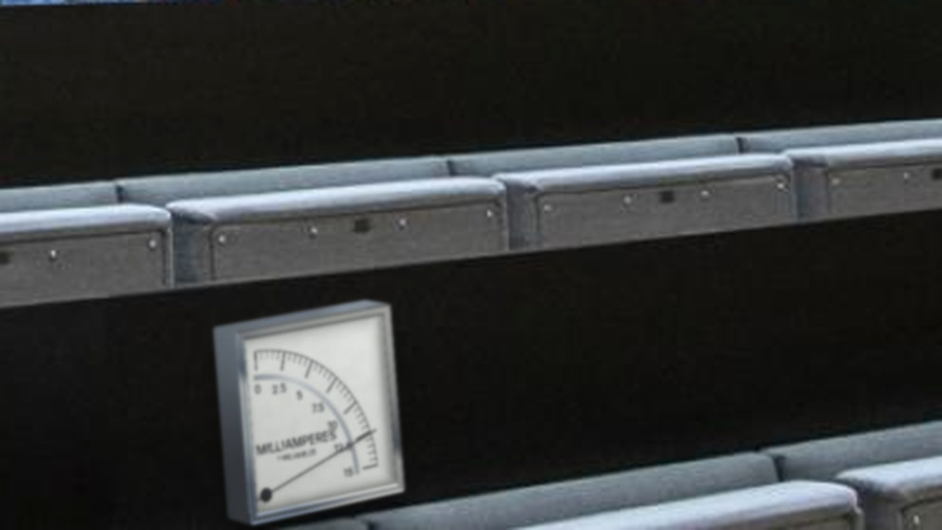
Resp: {"value": 12.5, "unit": "mA"}
